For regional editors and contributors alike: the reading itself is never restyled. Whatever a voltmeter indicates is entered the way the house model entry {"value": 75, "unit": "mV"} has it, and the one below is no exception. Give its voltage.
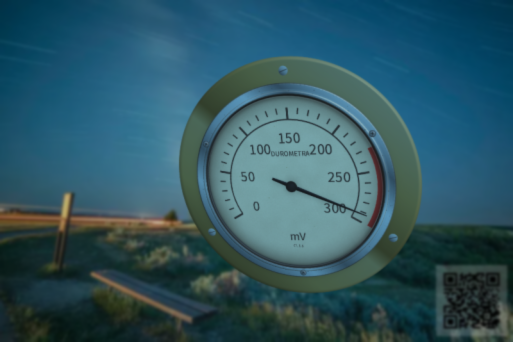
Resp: {"value": 290, "unit": "mV"}
